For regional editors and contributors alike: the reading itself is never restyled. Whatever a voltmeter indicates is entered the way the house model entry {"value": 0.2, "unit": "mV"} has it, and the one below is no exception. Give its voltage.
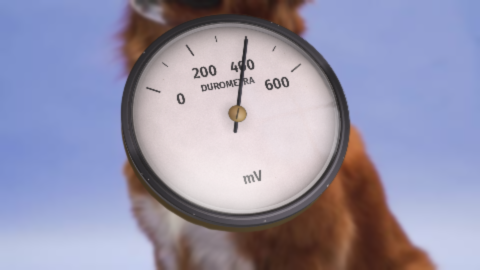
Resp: {"value": 400, "unit": "mV"}
